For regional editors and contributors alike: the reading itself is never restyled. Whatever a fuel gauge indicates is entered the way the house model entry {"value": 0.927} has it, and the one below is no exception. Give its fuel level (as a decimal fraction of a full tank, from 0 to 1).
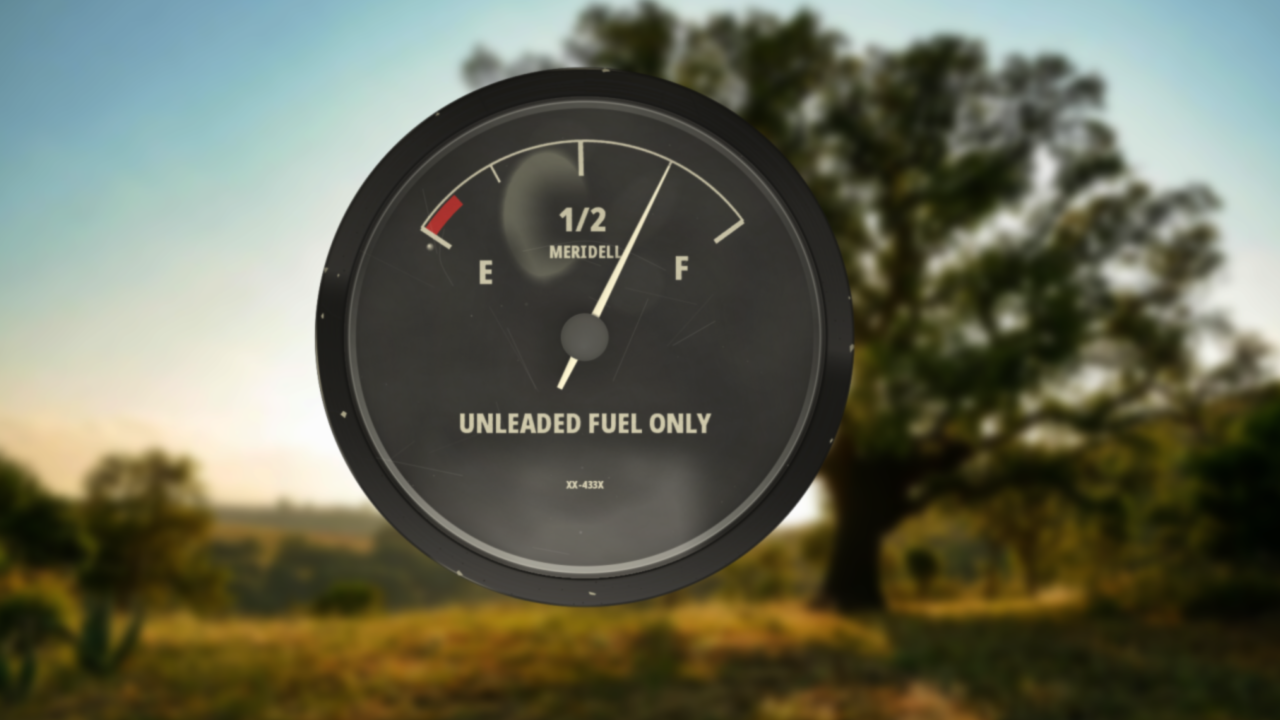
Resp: {"value": 0.75}
